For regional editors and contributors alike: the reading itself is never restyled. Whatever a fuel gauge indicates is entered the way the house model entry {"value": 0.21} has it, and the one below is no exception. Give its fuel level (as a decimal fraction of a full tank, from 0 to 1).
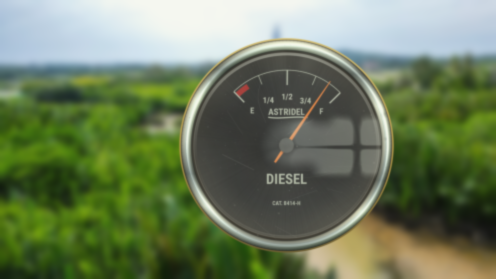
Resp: {"value": 0.875}
